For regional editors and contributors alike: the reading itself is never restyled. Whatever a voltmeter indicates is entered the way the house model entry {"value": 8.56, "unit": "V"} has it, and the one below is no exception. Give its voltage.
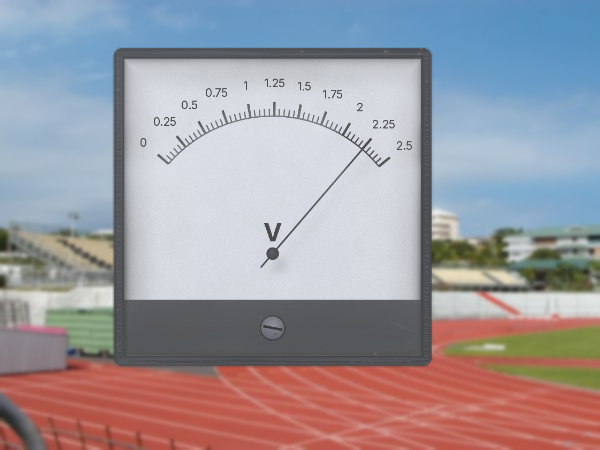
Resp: {"value": 2.25, "unit": "V"}
